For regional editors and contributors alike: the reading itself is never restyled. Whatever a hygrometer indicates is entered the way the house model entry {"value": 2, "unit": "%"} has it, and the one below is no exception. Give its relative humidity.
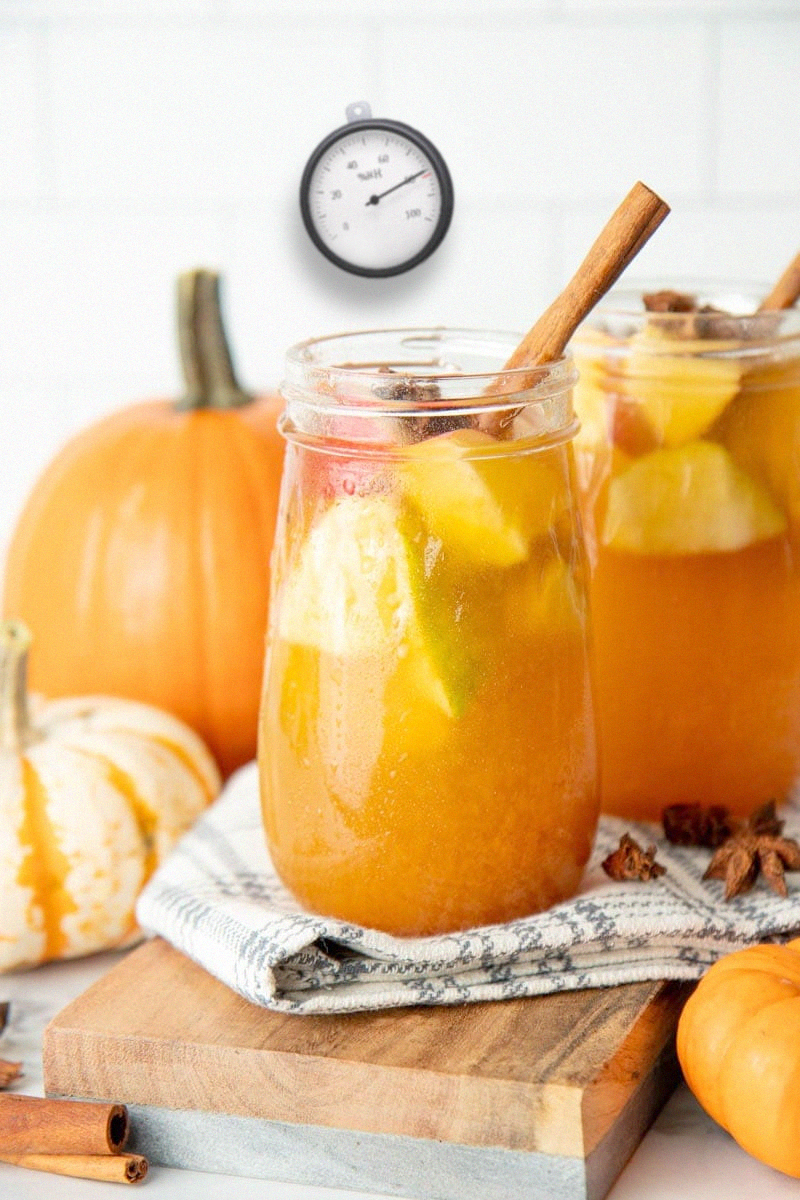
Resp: {"value": 80, "unit": "%"}
